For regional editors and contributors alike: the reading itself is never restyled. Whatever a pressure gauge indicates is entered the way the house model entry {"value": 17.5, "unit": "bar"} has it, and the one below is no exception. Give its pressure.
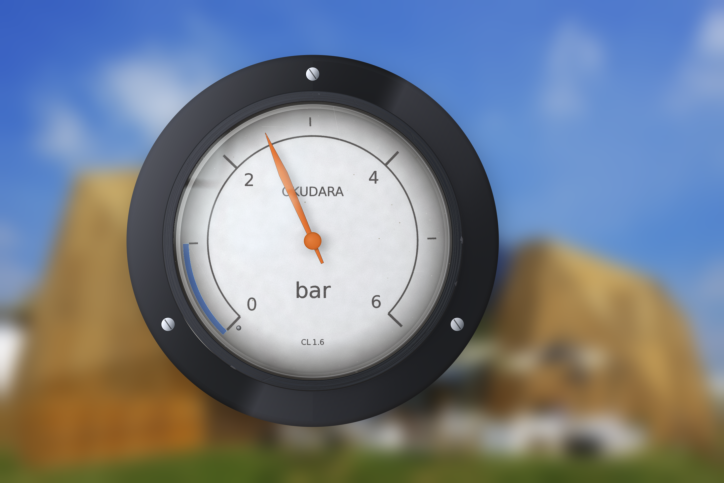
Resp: {"value": 2.5, "unit": "bar"}
